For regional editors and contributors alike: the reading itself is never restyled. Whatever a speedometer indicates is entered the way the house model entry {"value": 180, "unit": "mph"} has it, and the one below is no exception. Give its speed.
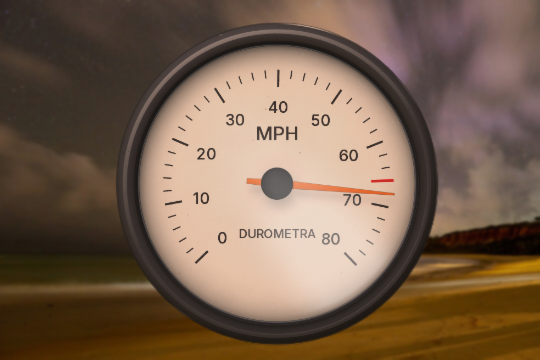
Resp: {"value": 68, "unit": "mph"}
